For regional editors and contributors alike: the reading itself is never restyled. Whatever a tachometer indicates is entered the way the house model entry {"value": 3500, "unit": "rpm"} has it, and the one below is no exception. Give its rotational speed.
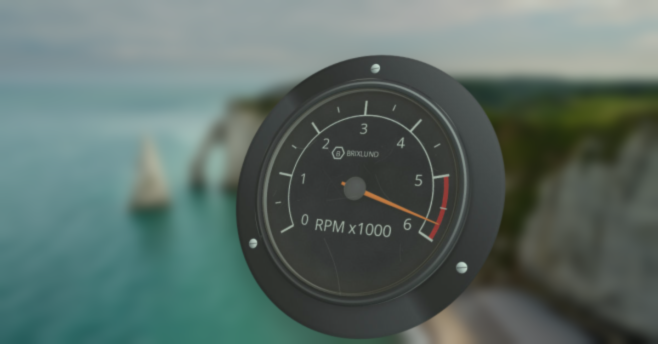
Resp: {"value": 5750, "unit": "rpm"}
